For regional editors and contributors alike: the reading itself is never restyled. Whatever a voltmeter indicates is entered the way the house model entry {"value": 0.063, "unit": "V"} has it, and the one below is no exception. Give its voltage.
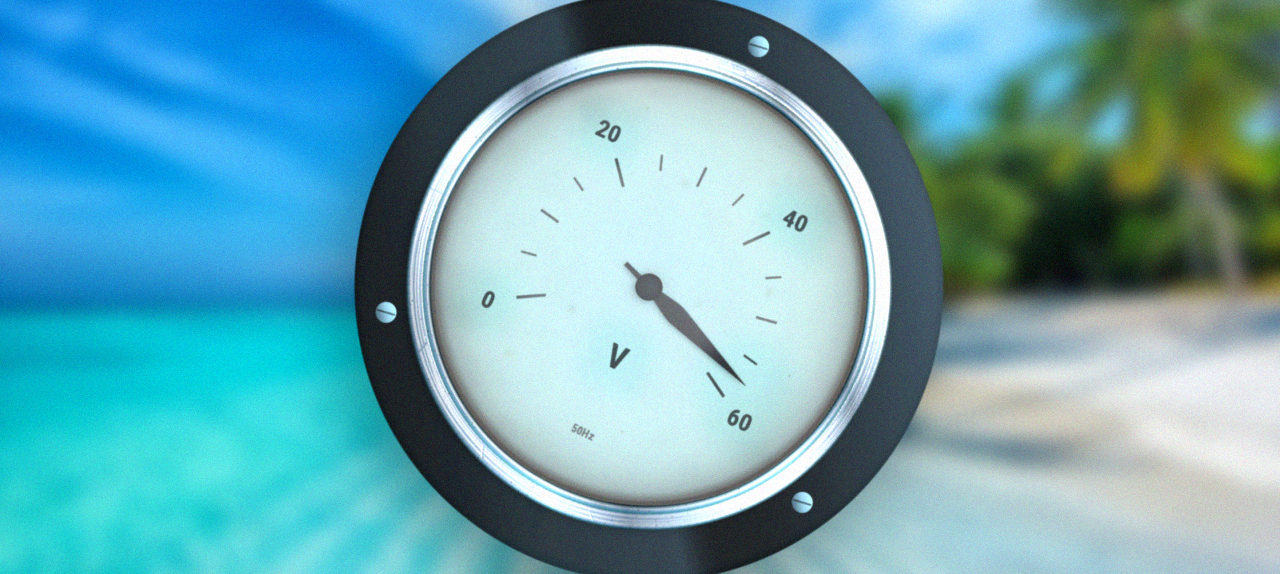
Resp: {"value": 57.5, "unit": "V"}
